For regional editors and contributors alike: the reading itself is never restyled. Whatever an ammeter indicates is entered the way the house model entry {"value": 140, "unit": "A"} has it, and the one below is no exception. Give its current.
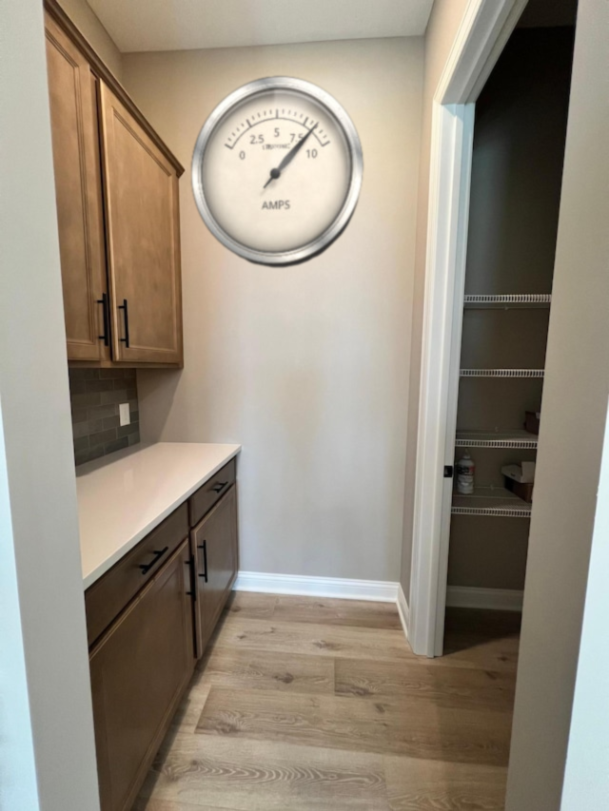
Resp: {"value": 8.5, "unit": "A"}
